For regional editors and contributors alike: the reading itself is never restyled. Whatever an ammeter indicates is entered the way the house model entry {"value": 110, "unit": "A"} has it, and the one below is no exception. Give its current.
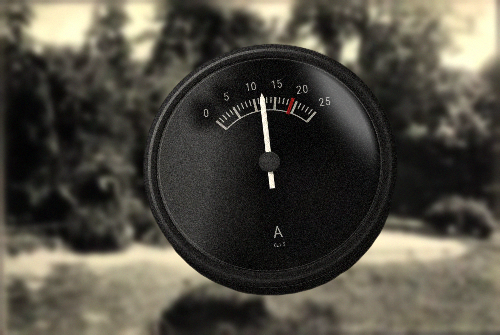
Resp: {"value": 12, "unit": "A"}
